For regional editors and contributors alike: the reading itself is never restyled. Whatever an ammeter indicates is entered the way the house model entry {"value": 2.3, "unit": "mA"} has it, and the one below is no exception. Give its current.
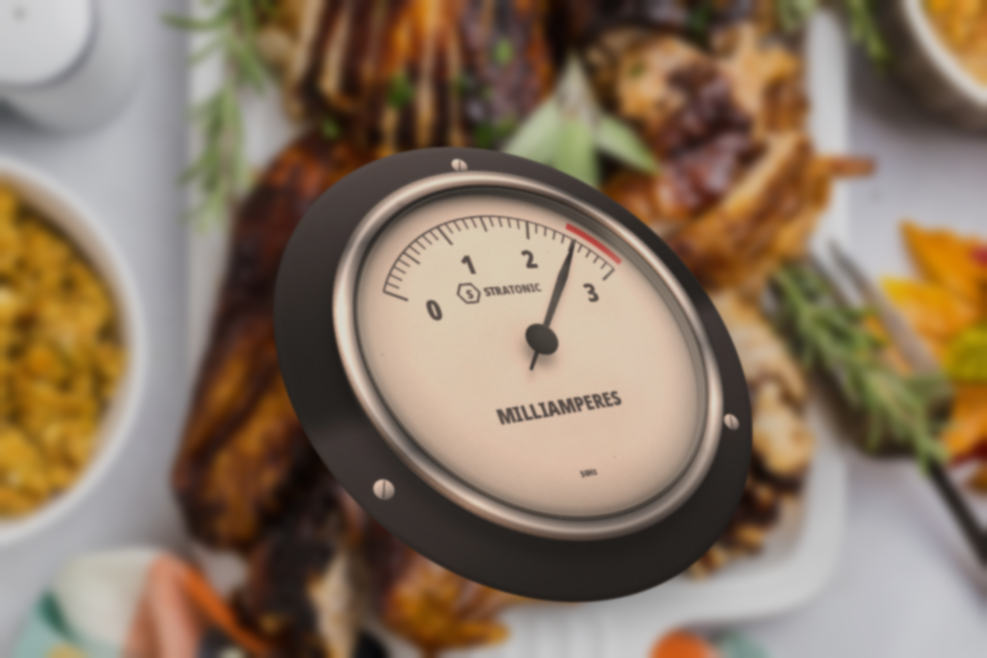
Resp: {"value": 2.5, "unit": "mA"}
